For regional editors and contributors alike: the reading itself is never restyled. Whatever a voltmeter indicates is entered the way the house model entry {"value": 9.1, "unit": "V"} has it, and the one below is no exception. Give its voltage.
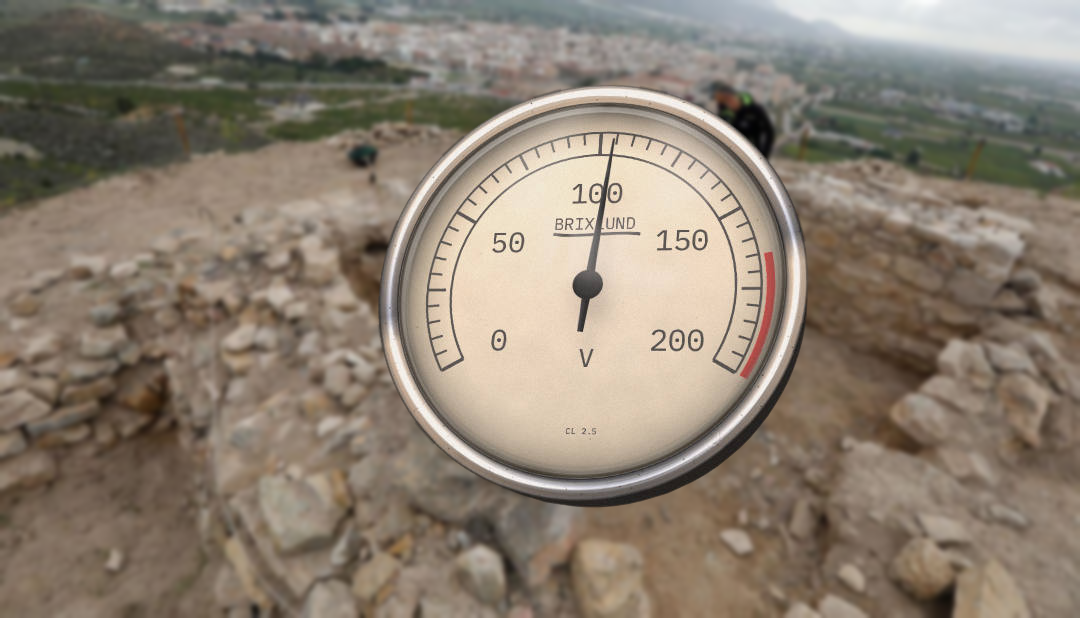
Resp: {"value": 105, "unit": "V"}
